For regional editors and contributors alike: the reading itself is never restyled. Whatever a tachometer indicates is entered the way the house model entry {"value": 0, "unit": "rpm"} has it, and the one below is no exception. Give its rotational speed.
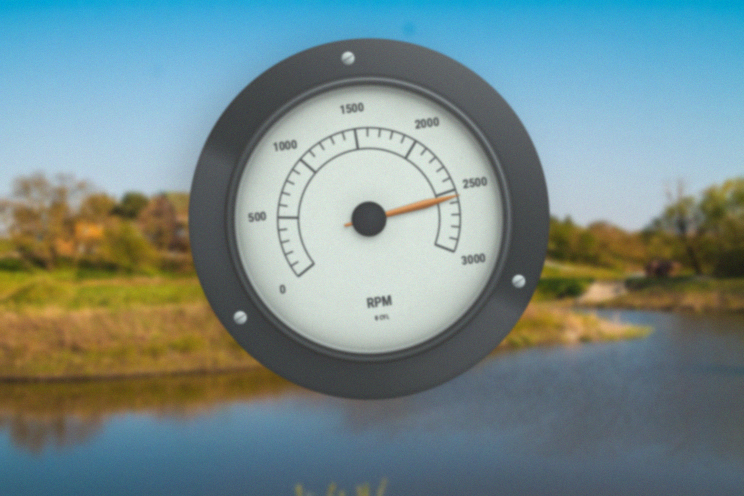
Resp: {"value": 2550, "unit": "rpm"}
